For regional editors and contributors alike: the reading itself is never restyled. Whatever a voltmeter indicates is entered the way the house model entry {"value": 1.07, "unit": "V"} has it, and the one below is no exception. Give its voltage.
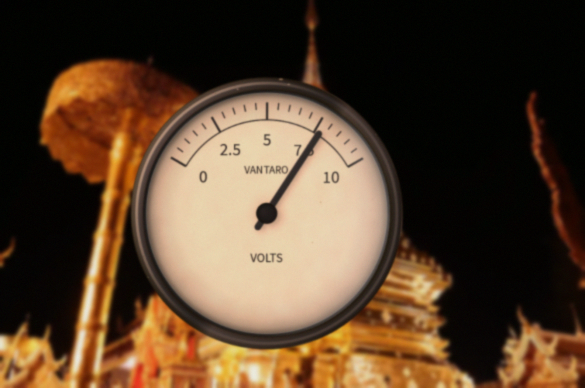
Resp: {"value": 7.75, "unit": "V"}
